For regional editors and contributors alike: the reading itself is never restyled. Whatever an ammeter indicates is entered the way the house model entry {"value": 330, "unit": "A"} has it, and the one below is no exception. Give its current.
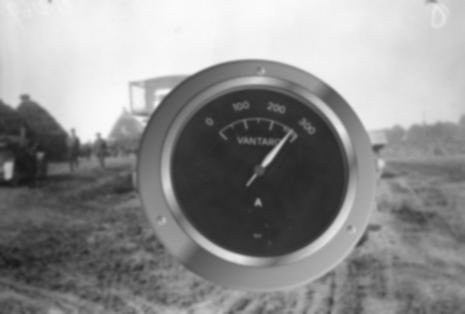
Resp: {"value": 275, "unit": "A"}
